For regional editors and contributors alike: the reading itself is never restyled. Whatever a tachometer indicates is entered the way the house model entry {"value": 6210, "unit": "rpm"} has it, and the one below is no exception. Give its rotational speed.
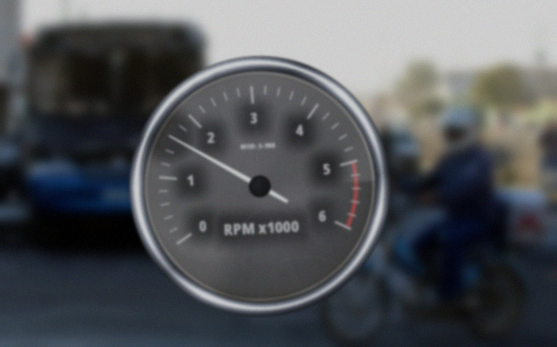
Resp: {"value": 1600, "unit": "rpm"}
